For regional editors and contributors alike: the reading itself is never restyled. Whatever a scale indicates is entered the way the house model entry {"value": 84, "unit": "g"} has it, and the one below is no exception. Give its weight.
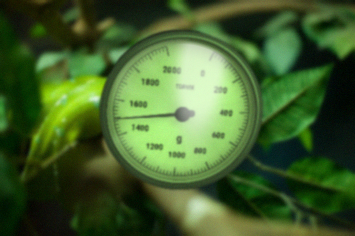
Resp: {"value": 1500, "unit": "g"}
